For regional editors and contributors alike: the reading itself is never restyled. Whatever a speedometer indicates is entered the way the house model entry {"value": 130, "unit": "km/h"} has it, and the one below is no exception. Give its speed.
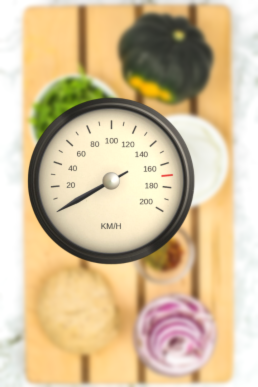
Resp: {"value": 0, "unit": "km/h"}
